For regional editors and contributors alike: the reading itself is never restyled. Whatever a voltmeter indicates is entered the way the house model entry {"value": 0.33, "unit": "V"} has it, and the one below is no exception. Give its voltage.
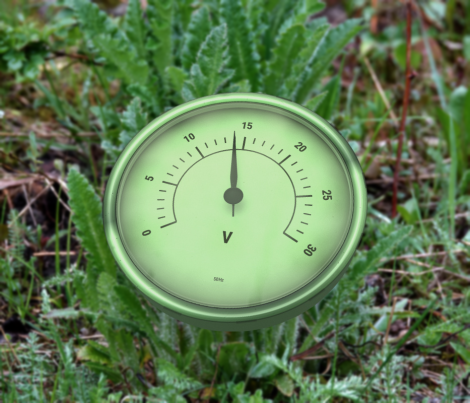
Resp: {"value": 14, "unit": "V"}
